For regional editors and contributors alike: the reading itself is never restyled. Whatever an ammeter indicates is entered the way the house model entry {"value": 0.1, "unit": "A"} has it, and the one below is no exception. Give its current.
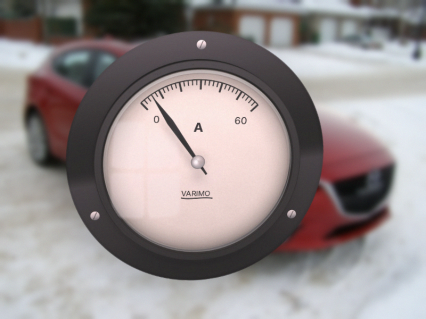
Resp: {"value": 6, "unit": "A"}
